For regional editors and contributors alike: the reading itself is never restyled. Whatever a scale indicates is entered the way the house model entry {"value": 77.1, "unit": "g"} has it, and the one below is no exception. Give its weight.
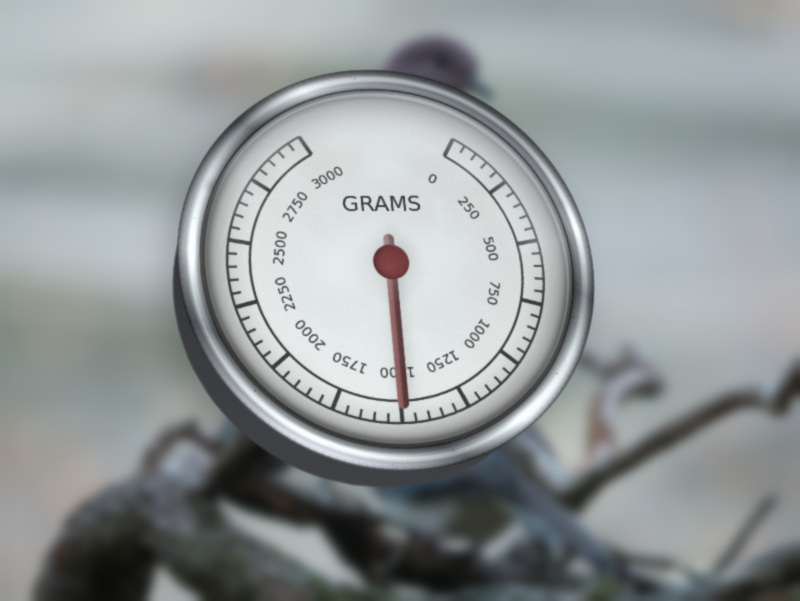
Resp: {"value": 1500, "unit": "g"}
